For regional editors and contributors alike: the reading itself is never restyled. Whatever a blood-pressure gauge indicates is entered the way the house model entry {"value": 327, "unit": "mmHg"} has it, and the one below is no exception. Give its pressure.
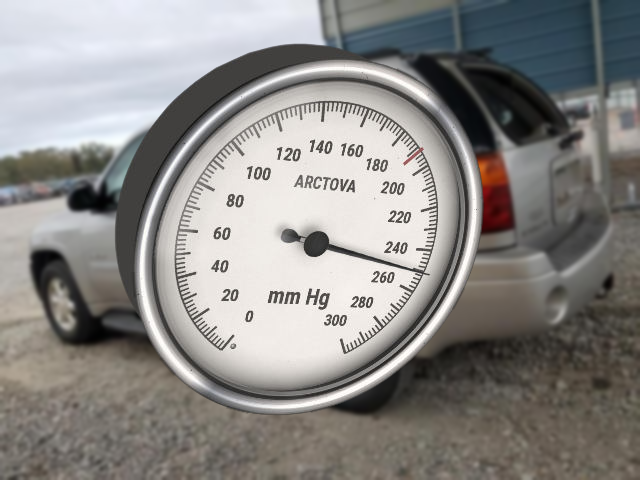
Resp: {"value": 250, "unit": "mmHg"}
